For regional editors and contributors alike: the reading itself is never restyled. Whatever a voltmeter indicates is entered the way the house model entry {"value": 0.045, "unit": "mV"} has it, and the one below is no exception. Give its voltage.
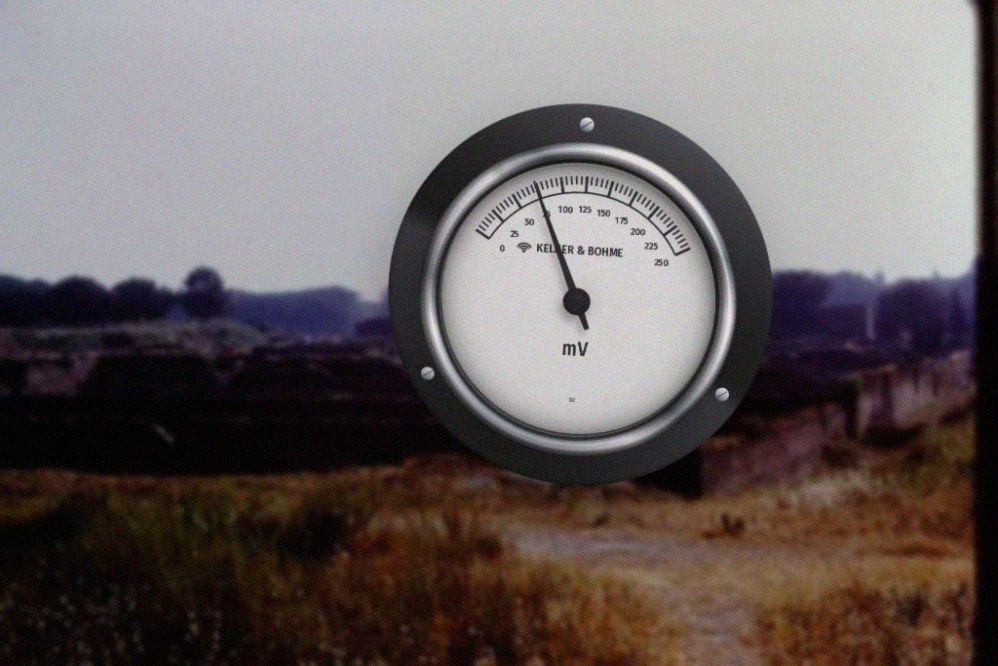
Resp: {"value": 75, "unit": "mV"}
